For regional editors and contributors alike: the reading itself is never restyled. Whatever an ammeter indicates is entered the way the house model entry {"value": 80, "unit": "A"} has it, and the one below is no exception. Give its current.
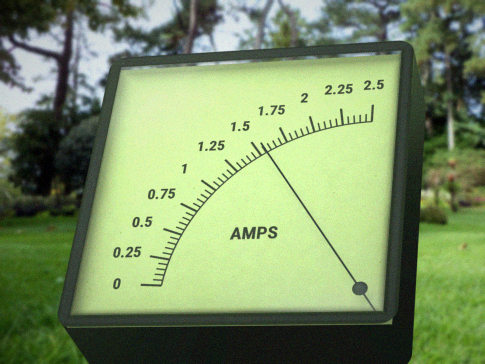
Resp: {"value": 1.55, "unit": "A"}
